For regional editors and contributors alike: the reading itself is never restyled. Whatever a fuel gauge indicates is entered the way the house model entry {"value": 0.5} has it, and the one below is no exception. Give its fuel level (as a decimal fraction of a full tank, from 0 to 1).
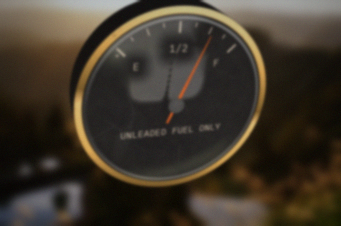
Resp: {"value": 0.75}
